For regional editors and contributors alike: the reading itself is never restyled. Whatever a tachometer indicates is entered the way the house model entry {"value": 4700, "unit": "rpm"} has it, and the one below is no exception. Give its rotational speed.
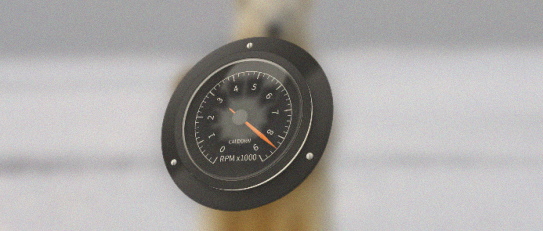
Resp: {"value": 8400, "unit": "rpm"}
